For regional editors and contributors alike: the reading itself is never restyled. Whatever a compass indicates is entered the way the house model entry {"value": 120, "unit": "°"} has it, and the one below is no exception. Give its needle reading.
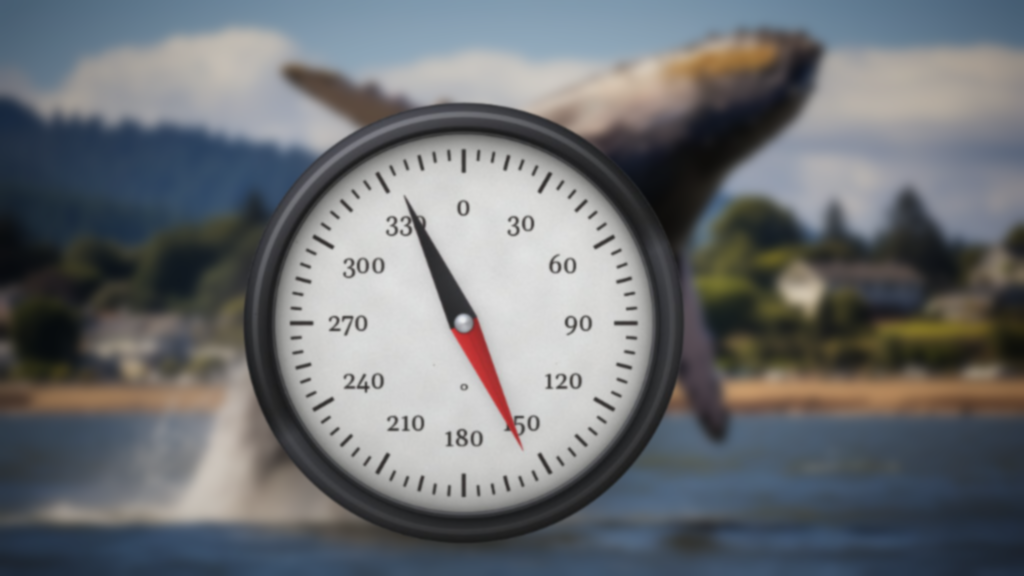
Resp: {"value": 155, "unit": "°"}
